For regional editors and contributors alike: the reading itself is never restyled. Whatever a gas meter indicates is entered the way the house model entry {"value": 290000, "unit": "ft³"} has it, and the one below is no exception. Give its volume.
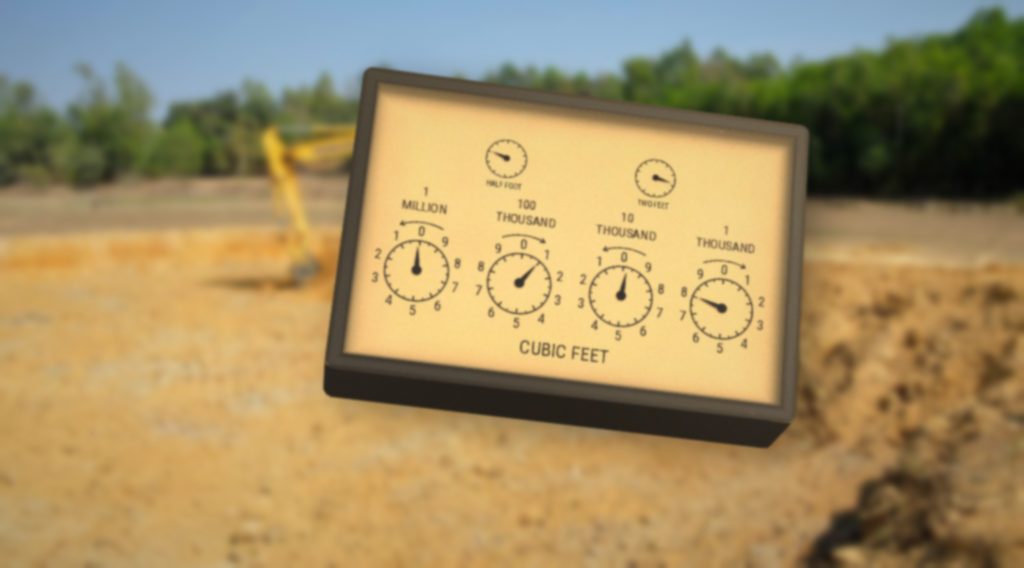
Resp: {"value": 9800, "unit": "ft³"}
